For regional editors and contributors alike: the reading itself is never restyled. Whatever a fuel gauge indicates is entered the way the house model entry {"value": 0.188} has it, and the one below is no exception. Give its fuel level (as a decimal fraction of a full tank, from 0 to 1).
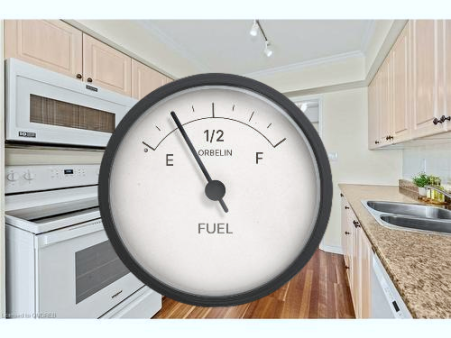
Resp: {"value": 0.25}
